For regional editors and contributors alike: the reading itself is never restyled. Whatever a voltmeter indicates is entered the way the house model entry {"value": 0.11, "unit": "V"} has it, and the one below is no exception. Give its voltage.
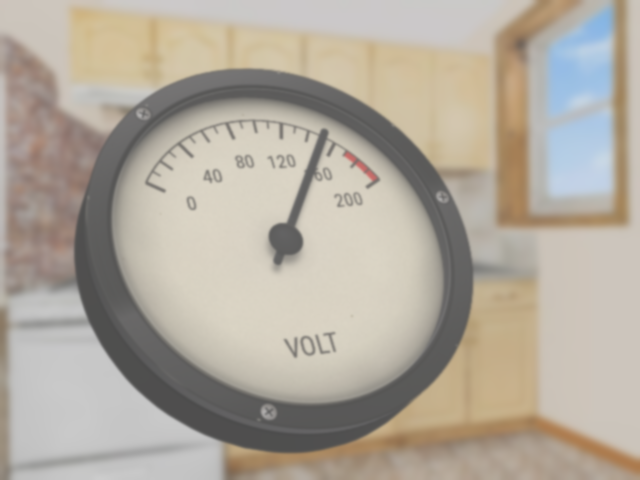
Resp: {"value": 150, "unit": "V"}
